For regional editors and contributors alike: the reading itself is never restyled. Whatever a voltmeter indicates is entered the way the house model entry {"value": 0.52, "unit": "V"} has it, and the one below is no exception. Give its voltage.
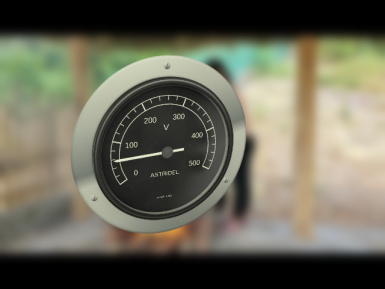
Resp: {"value": 60, "unit": "V"}
